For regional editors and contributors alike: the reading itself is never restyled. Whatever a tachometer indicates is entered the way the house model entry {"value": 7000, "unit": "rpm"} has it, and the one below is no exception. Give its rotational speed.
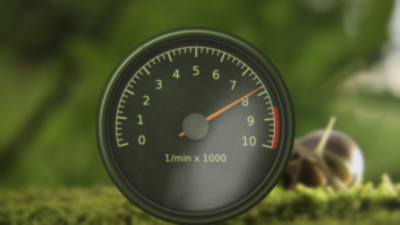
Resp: {"value": 7800, "unit": "rpm"}
